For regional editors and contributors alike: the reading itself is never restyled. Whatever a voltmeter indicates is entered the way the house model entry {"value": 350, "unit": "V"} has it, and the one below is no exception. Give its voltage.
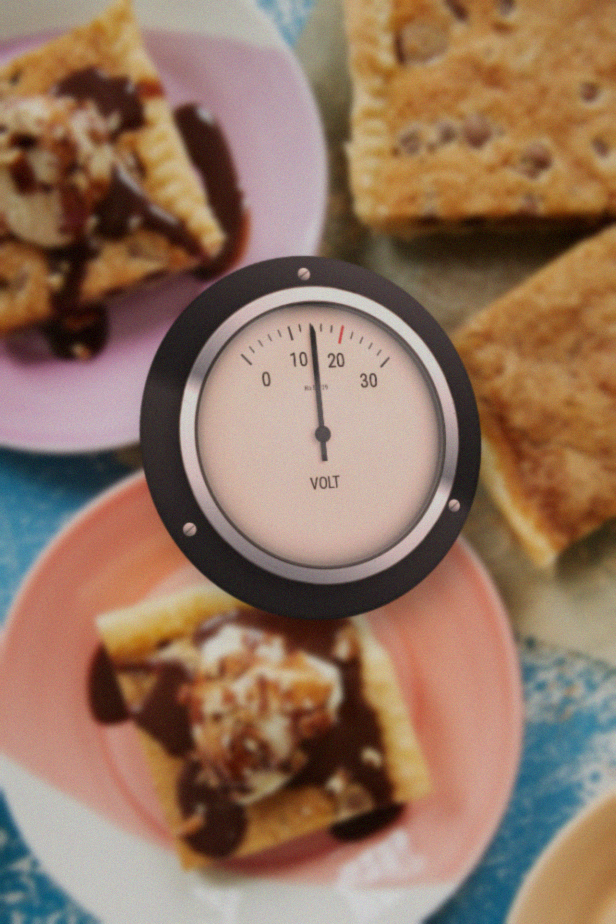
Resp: {"value": 14, "unit": "V"}
